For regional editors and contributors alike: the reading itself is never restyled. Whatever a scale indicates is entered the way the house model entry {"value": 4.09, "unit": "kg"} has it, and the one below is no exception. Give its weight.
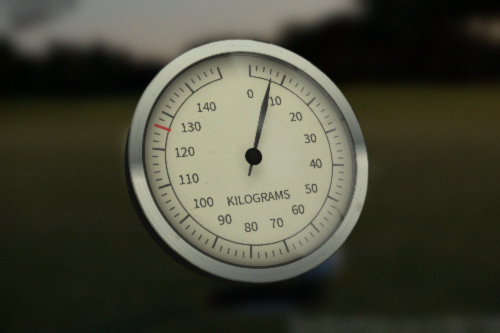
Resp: {"value": 6, "unit": "kg"}
